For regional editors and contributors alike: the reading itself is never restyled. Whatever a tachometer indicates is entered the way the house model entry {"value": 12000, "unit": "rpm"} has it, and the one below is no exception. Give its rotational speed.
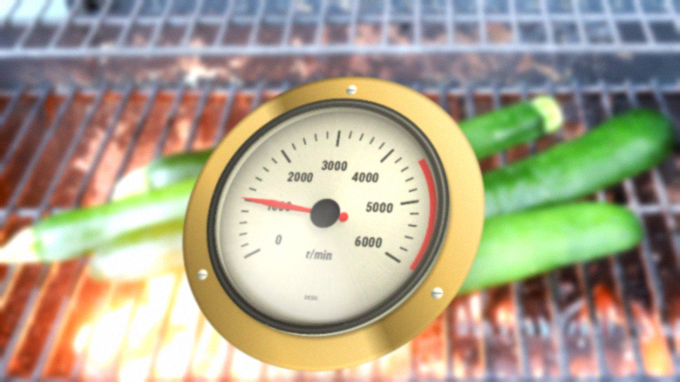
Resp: {"value": 1000, "unit": "rpm"}
